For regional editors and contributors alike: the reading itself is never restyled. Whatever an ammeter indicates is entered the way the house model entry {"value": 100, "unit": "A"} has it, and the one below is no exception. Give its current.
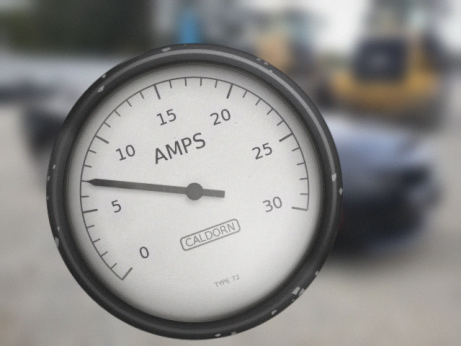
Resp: {"value": 7, "unit": "A"}
